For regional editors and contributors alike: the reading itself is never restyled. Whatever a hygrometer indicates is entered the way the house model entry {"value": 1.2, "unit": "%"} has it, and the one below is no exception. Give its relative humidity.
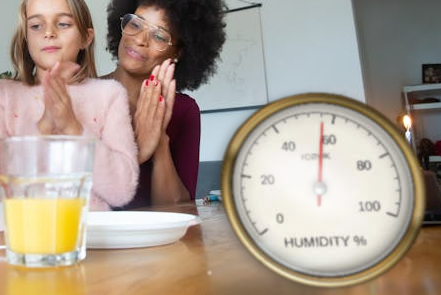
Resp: {"value": 56, "unit": "%"}
